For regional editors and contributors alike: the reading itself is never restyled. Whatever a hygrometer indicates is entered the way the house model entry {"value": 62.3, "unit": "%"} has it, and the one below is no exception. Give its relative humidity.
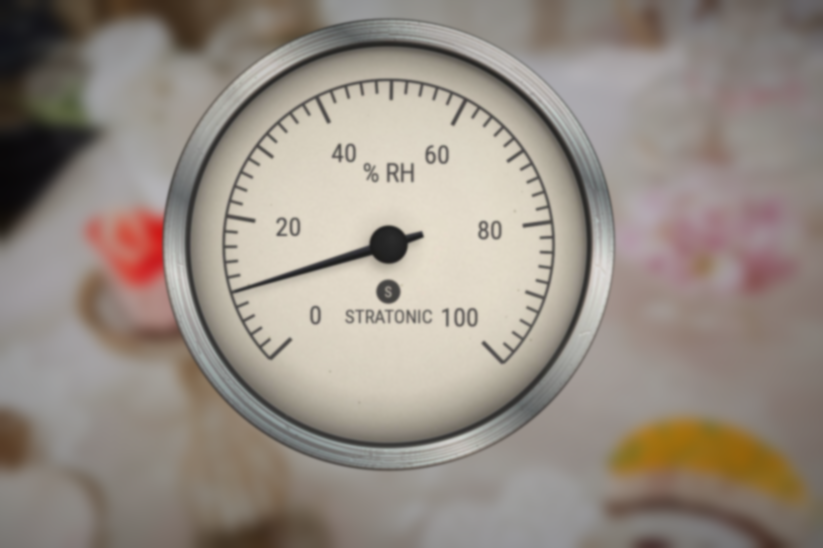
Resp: {"value": 10, "unit": "%"}
